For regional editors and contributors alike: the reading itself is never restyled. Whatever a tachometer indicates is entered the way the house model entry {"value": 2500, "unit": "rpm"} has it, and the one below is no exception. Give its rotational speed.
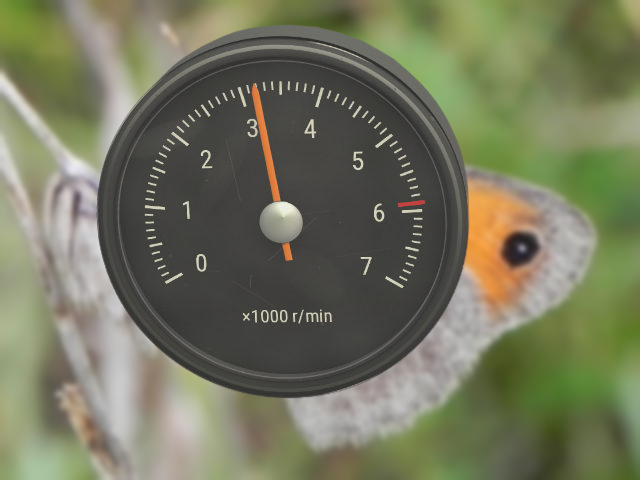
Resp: {"value": 3200, "unit": "rpm"}
